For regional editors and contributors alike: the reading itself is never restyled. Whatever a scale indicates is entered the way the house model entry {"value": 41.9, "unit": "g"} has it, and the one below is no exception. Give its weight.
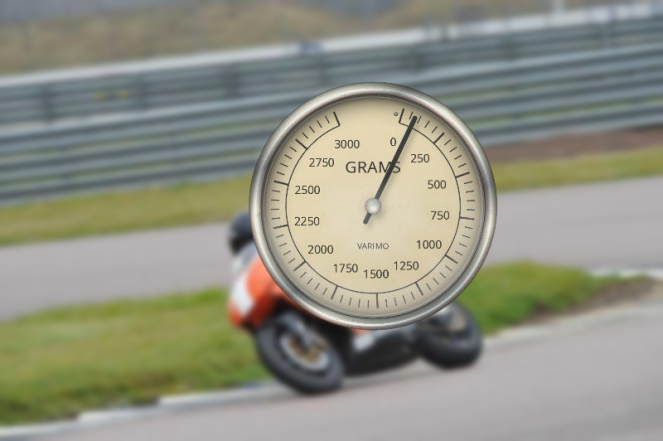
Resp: {"value": 75, "unit": "g"}
